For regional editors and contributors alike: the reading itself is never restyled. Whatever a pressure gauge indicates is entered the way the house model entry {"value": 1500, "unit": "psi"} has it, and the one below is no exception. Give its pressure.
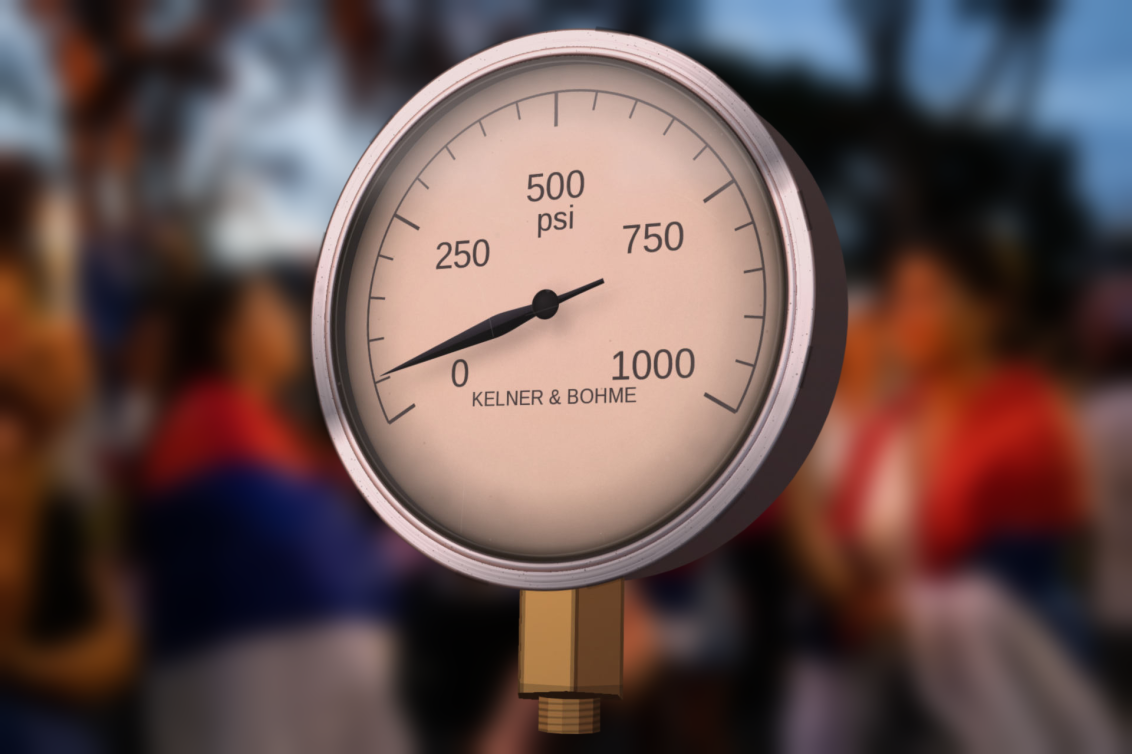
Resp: {"value": 50, "unit": "psi"}
